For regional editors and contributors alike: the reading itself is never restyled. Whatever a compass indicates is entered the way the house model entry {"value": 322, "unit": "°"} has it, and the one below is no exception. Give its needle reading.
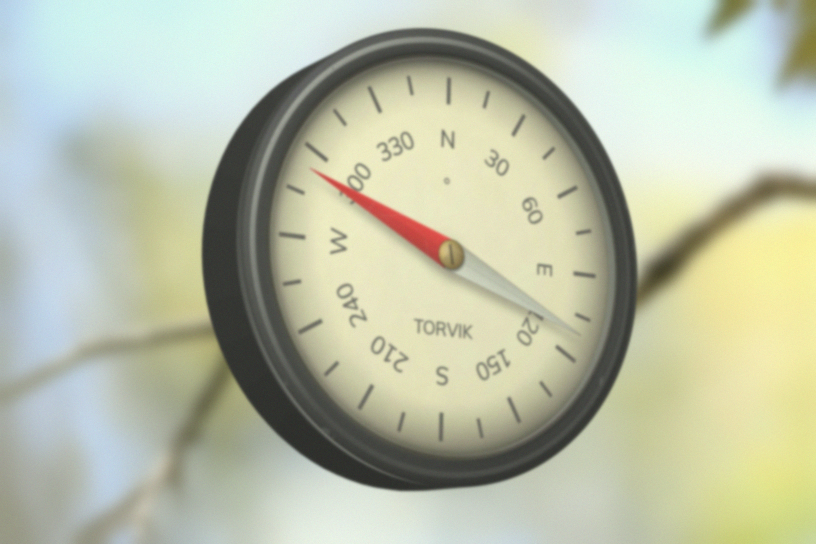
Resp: {"value": 292.5, "unit": "°"}
